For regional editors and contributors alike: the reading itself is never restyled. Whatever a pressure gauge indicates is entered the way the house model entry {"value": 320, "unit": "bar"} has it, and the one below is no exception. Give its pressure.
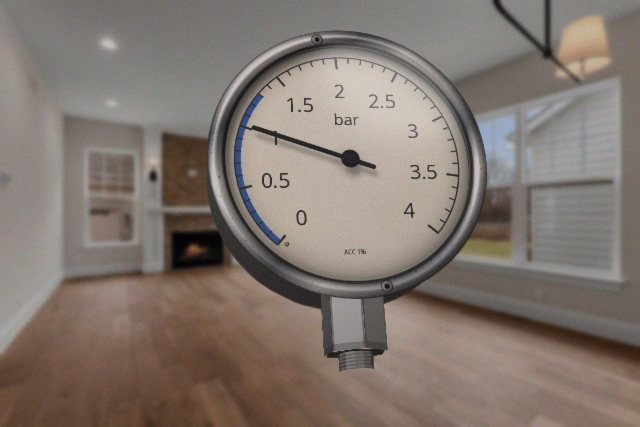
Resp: {"value": 1, "unit": "bar"}
